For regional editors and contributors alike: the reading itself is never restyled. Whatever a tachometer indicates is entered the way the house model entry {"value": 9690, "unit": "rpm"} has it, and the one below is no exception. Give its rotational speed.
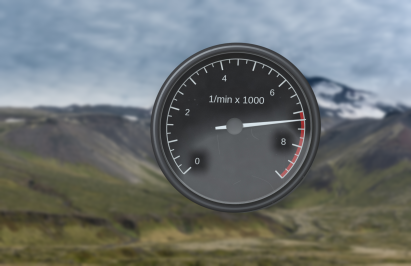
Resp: {"value": 7250, "unit": "rpm"}
